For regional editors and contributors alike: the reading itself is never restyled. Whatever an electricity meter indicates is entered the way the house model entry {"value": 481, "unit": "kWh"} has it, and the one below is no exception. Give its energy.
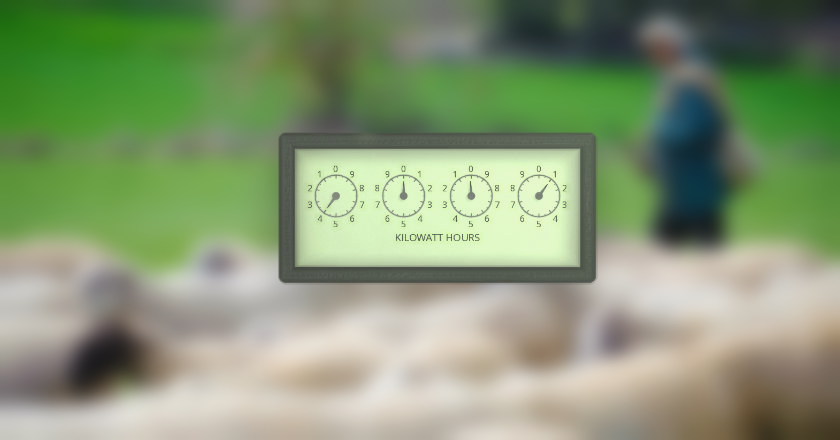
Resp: {"value": 4001, "unit": "kWh"}
